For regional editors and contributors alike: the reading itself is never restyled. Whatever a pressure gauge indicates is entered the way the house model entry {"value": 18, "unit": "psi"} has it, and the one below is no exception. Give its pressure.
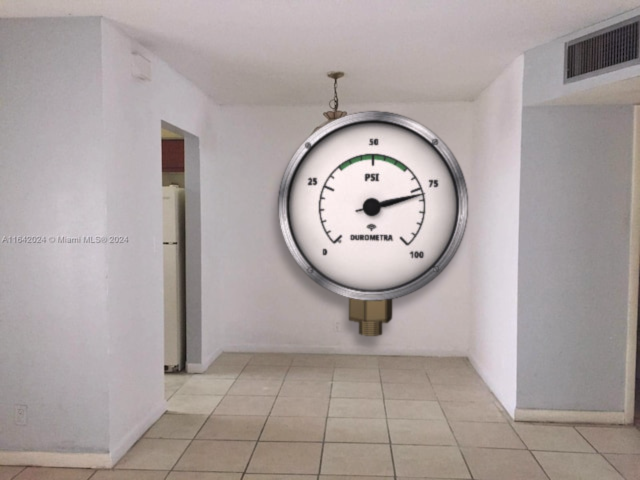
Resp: {"value": 77.5, "unit": "psi"}
